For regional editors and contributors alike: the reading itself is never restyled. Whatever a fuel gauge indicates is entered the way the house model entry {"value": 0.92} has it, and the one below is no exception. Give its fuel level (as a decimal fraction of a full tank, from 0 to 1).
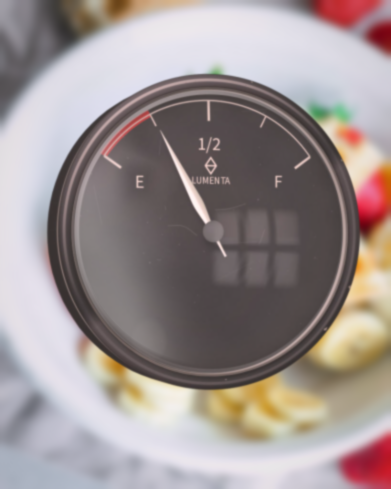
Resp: {"value": 0.25}
